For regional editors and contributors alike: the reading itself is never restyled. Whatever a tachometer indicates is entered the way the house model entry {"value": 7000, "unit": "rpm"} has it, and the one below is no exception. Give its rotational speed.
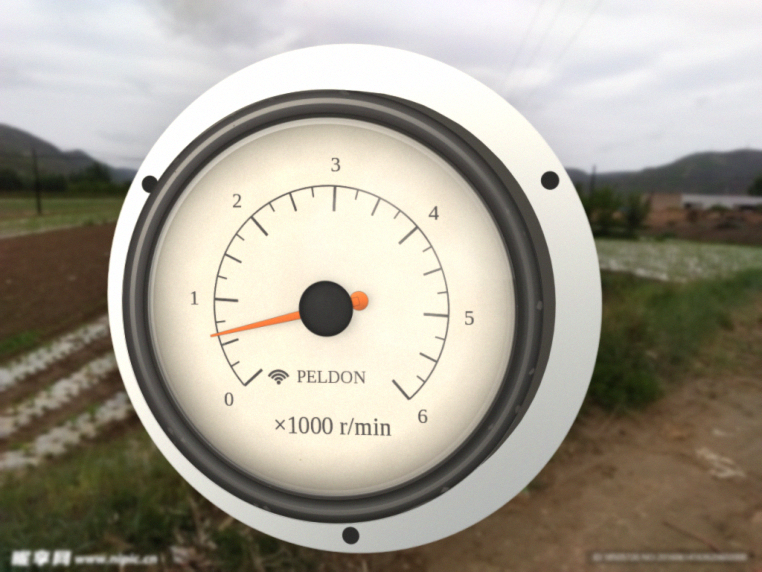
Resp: {"value": 625, "unit": "rpm"}
